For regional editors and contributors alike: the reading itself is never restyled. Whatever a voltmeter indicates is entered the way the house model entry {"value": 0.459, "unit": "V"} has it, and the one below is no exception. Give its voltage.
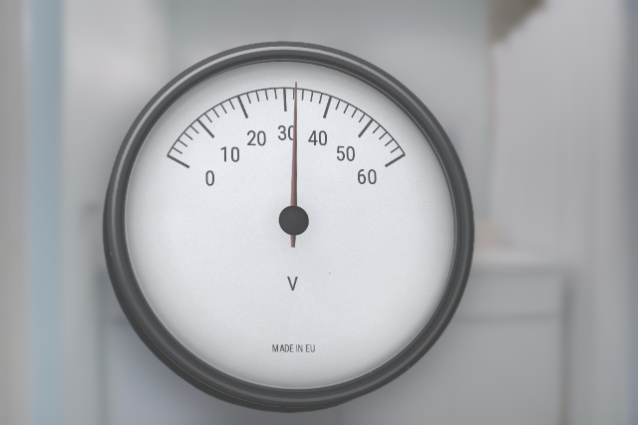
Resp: {"value": 32, "unit": "V"}
